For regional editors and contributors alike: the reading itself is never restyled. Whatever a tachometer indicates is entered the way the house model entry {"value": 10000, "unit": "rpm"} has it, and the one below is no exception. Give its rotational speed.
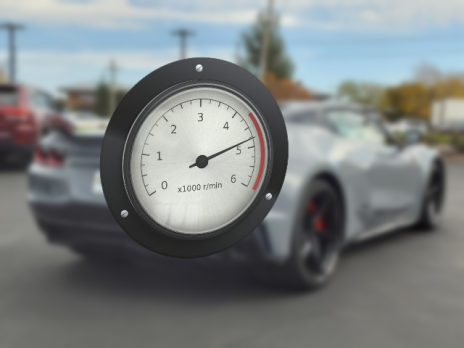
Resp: {"value": 4750, "unit": "rpm"}
